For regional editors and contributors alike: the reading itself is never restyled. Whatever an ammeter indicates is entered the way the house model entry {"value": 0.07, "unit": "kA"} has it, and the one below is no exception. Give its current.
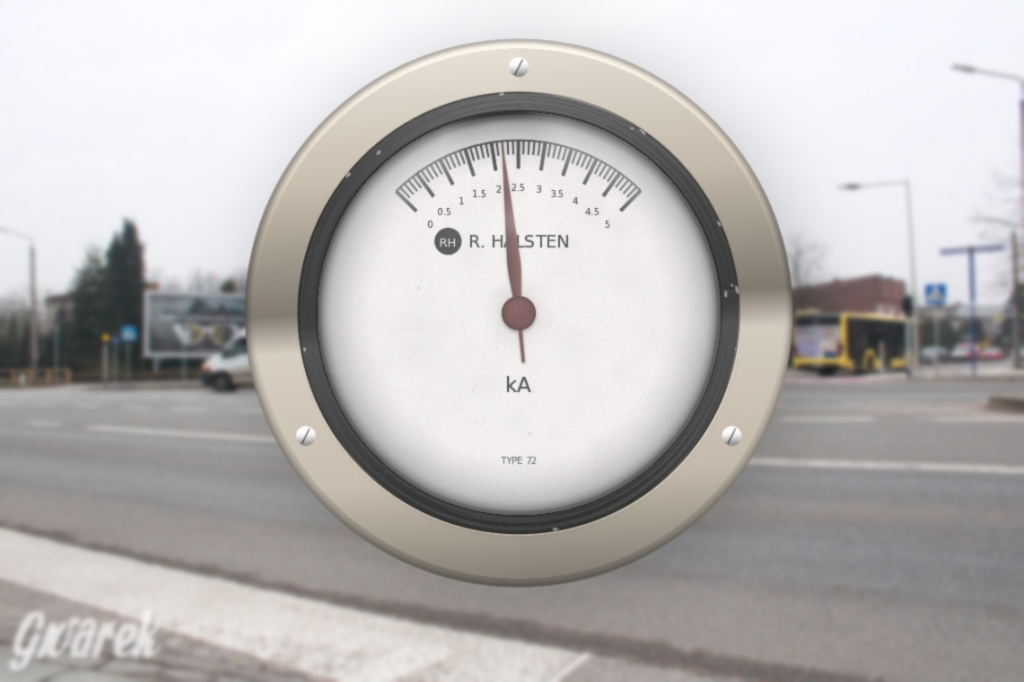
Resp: {"value": 2.2, "unit": "kA"}
